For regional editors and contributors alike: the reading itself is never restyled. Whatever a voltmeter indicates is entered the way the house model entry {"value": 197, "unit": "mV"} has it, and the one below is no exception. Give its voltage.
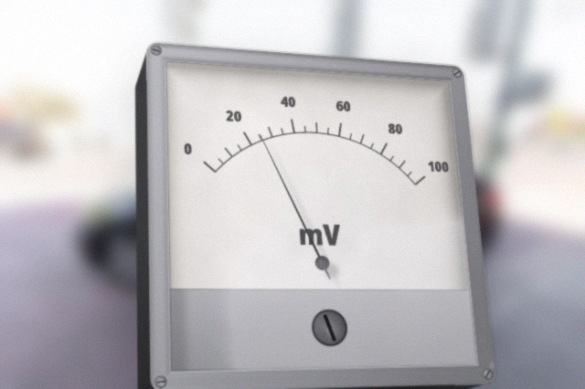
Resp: {"value": 25, "unit": "mV"}
